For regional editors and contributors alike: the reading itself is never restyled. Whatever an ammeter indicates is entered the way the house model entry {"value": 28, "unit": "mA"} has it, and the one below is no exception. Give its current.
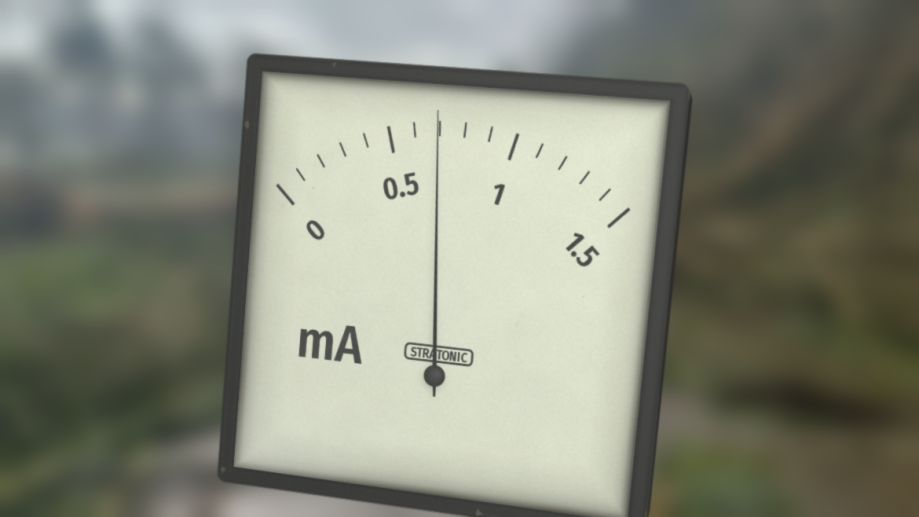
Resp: {"value": 0.7, "unit": "mA"}
